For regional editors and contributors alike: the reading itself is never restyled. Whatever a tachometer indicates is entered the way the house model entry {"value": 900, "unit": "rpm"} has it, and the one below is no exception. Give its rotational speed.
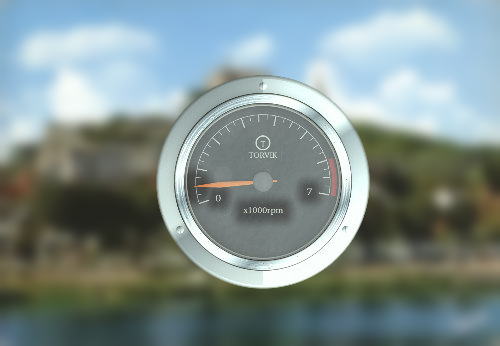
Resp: {"value": 500, "unit": "rpm"}
